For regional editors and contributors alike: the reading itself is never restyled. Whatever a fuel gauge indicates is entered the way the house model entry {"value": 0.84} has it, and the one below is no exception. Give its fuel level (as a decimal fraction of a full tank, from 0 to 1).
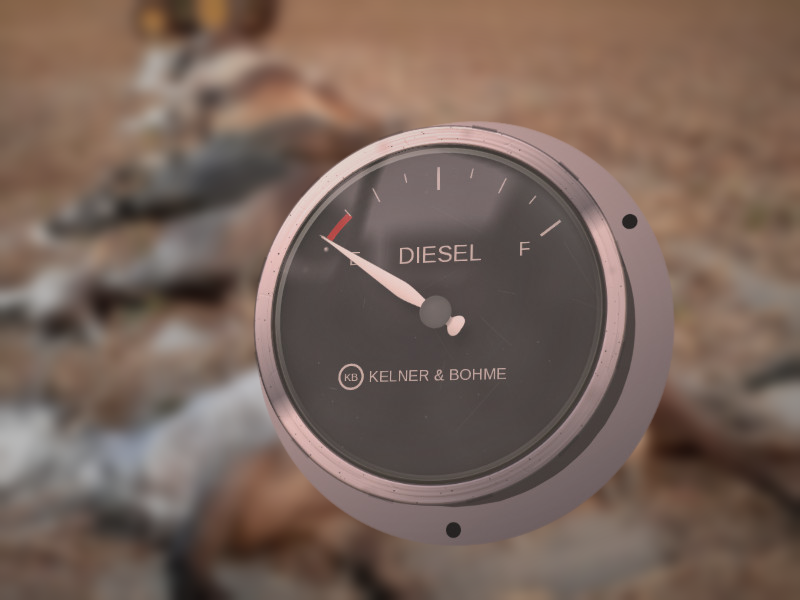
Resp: {"value": 0}
